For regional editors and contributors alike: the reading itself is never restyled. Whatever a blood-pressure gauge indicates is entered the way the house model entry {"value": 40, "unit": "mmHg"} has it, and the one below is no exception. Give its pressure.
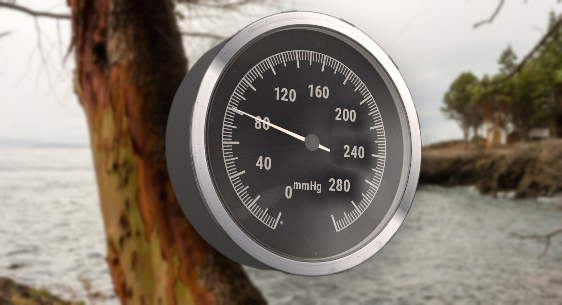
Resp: {"value": 80, "unit": "mmHg"}
